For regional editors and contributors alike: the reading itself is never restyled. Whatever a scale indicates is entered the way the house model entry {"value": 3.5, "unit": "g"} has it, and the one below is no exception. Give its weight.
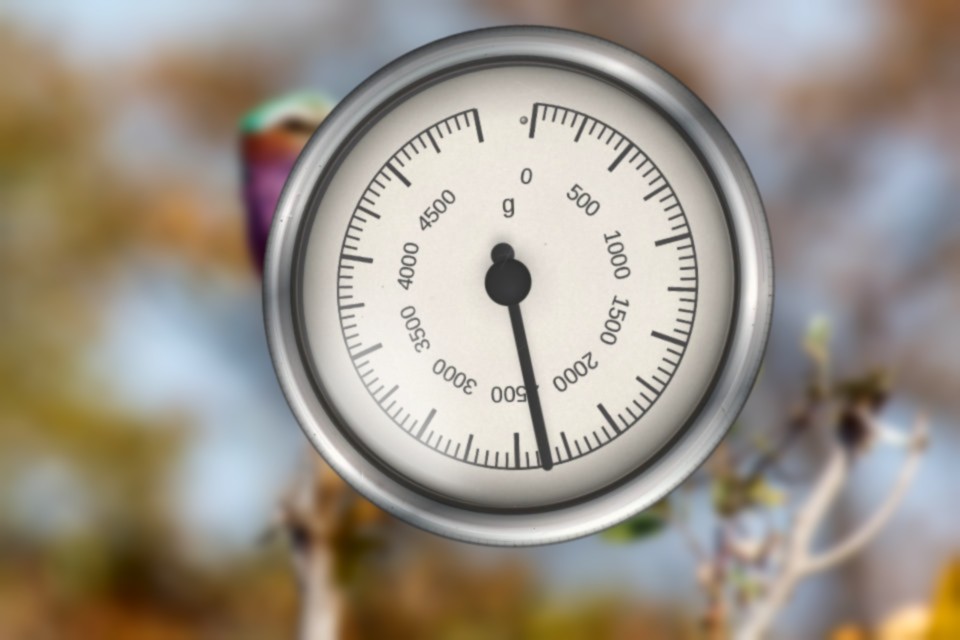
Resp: {"value": 2350, "unit": "g"}
